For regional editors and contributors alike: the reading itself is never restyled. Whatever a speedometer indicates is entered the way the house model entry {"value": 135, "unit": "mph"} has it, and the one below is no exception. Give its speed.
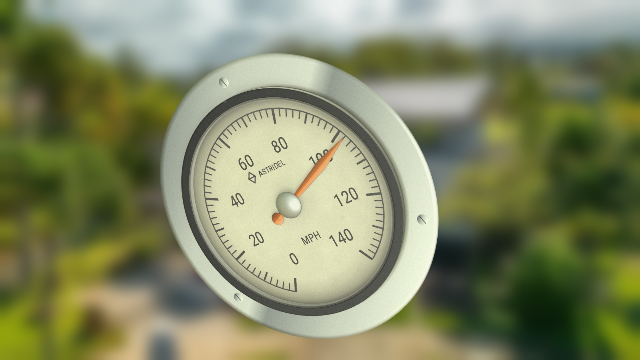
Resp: {"value": 102, "unit": "mph"}
